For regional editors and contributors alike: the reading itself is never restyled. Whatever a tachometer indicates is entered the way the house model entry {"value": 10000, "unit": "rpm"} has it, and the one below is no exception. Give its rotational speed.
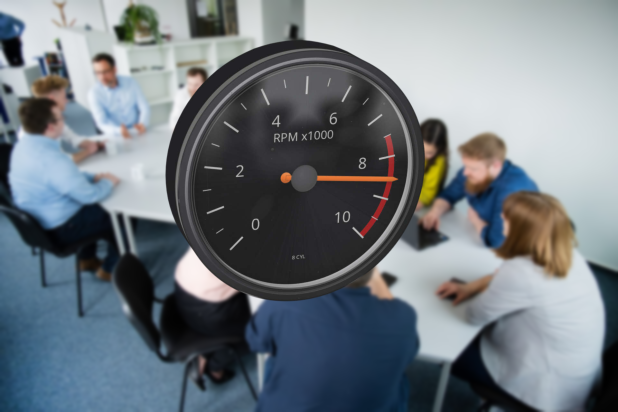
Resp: {"value": 8500, "unit": "rpm"}
